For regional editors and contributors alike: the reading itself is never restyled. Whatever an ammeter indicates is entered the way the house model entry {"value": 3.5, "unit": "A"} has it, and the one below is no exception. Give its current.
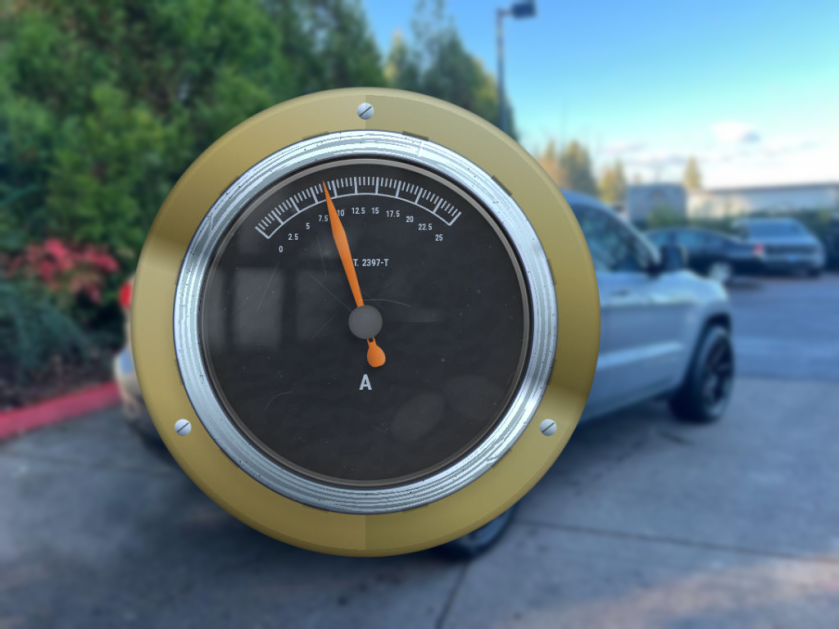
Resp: {"value": 9, "unit": "A"}
